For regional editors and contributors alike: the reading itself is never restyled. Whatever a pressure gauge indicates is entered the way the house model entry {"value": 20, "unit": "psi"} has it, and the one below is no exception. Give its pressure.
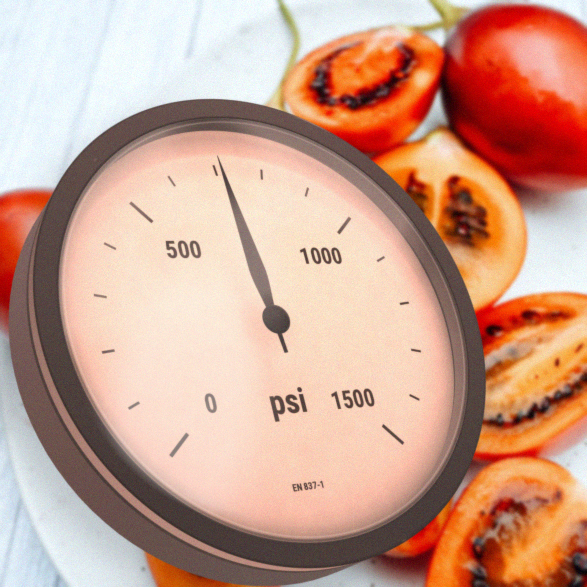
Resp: {"value": 700, "unit": "psi"}
